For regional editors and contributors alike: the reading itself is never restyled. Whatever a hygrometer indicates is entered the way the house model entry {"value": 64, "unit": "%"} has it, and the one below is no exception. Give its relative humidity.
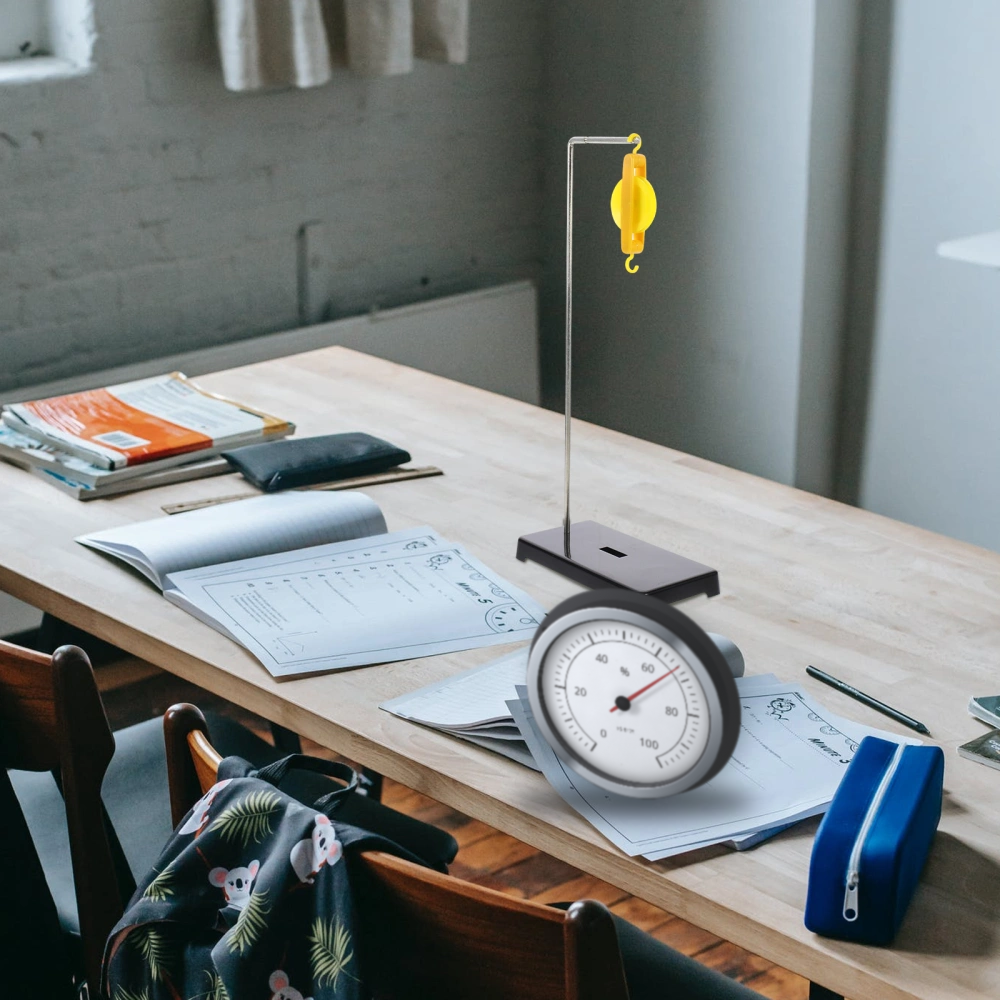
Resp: {"value": 66, "unit": "%"}
